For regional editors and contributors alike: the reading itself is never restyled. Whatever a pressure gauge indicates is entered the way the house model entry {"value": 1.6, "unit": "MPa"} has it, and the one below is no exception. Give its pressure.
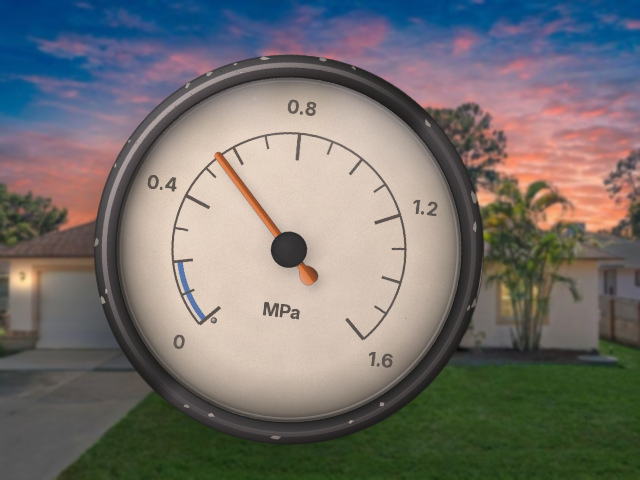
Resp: {"value": 0.55, "unit": "MPa"}
